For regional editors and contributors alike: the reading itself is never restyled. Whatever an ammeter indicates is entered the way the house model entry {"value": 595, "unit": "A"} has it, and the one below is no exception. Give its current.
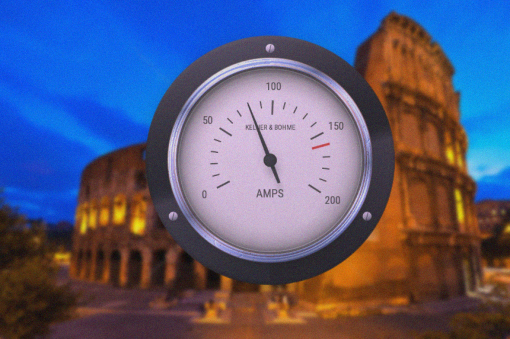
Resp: {"value": 80, "unit": "A"}
